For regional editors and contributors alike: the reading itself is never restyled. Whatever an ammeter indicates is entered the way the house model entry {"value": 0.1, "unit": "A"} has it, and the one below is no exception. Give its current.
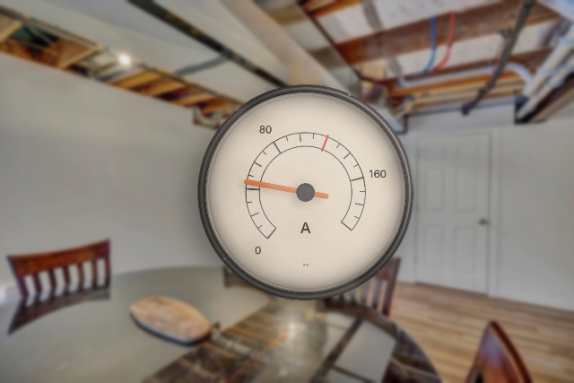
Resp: {"value": 45, "unit": "A"}
